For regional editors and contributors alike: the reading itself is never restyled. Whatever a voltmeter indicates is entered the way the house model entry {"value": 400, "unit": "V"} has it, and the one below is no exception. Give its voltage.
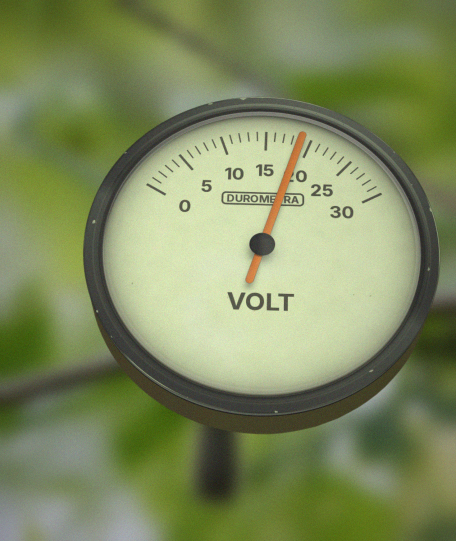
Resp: {"value": 19, "unit": "V"}
